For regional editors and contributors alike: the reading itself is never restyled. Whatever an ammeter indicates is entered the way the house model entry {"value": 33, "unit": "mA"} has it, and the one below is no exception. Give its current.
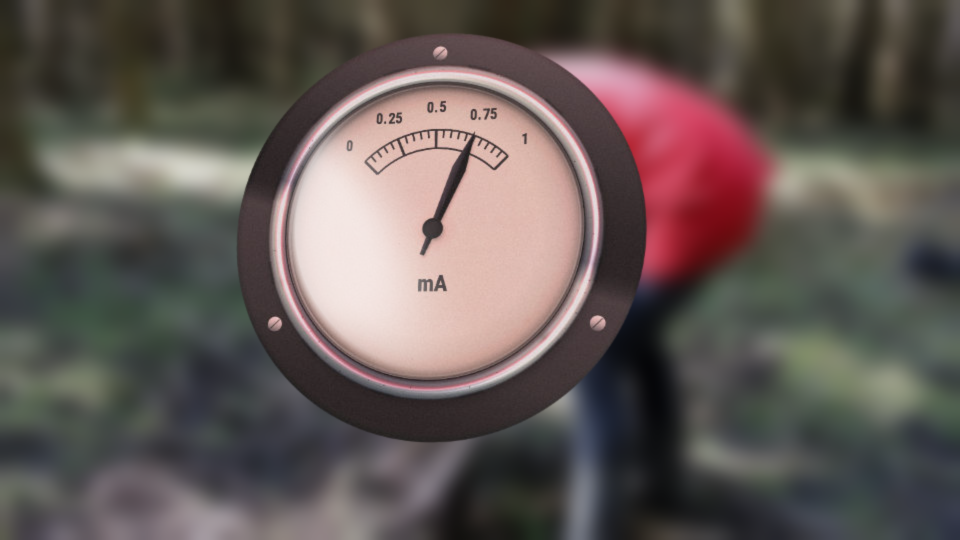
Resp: {"value": 0.75, "unit": "mA"}
